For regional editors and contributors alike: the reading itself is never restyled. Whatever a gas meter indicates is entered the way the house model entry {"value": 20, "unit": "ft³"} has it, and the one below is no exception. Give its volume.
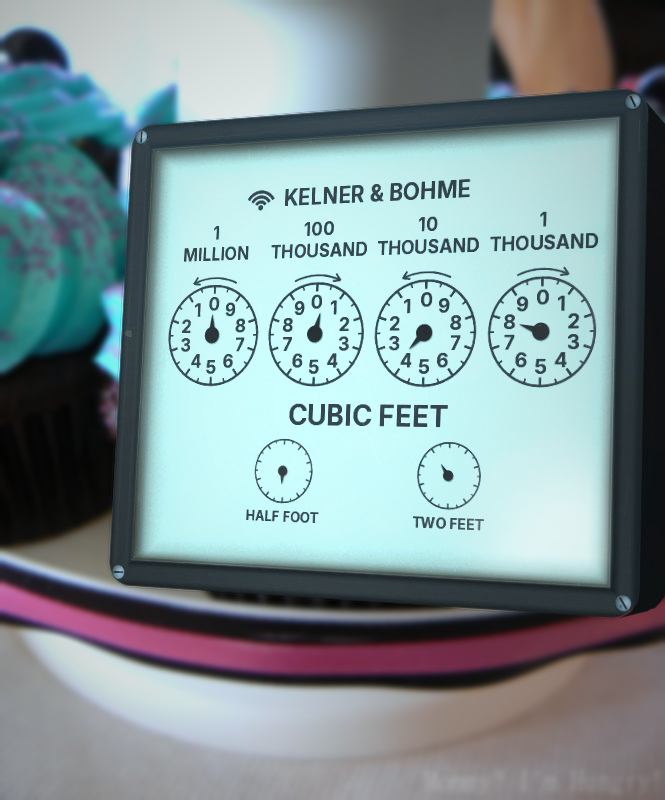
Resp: {"value": 3800, "unit": "ft³"}
